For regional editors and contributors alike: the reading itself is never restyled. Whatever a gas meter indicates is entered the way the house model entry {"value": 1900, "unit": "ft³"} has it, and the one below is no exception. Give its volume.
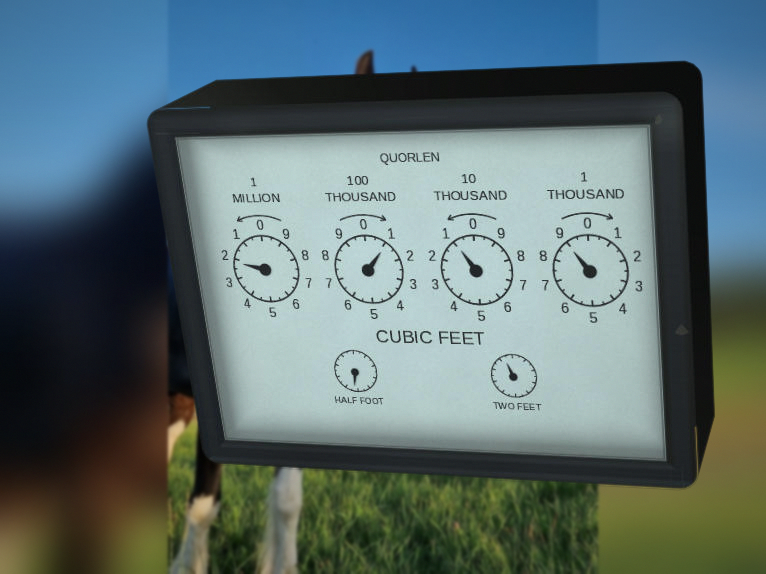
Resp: {"value": 210900, "unit": "ft³"}
